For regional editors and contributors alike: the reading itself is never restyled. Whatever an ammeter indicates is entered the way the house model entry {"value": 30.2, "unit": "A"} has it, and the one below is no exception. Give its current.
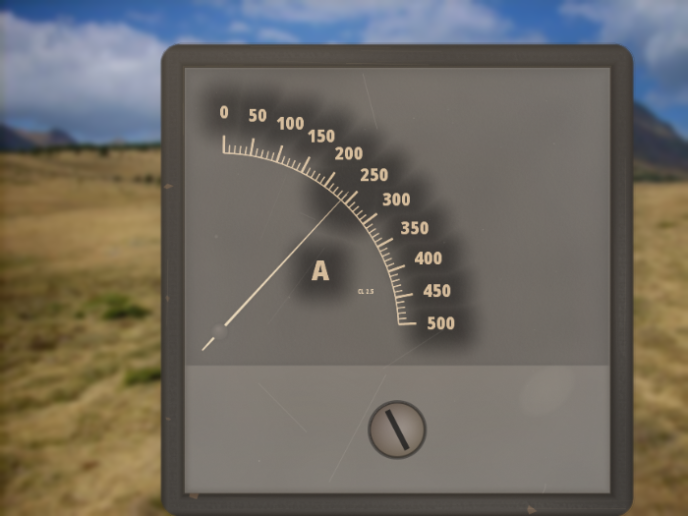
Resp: {"value": 240, "unit": "A"}
